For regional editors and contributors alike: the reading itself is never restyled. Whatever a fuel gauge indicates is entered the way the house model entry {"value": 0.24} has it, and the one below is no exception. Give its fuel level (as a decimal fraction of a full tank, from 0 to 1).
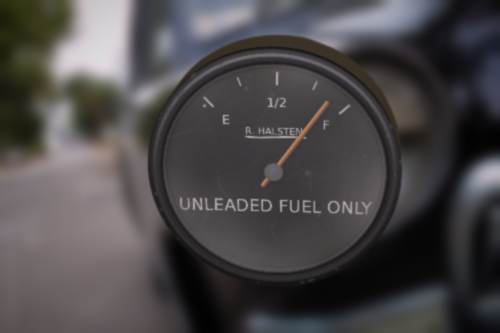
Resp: {"value": 0.875}
